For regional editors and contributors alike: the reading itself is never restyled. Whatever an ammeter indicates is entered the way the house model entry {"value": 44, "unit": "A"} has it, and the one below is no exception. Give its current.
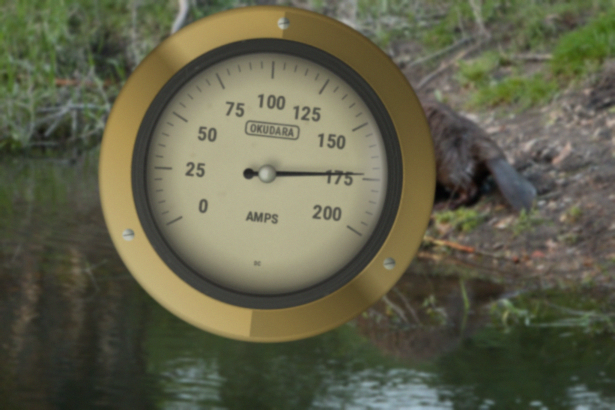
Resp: {"value": 172.5, "unit": "A"}
